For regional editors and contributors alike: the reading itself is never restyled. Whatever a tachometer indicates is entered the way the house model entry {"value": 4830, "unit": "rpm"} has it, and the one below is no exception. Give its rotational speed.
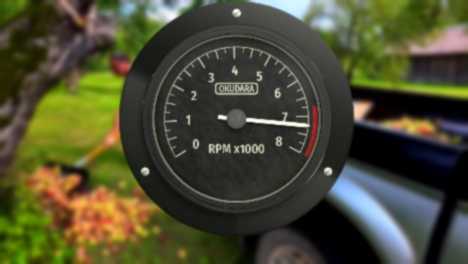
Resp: {"value": 7250, "unit": "rpm"}
